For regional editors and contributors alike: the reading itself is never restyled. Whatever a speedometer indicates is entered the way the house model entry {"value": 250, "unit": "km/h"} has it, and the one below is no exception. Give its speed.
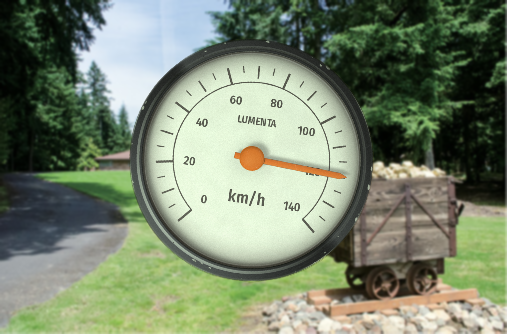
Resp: {"value": 120, "unit": "km/h"}
